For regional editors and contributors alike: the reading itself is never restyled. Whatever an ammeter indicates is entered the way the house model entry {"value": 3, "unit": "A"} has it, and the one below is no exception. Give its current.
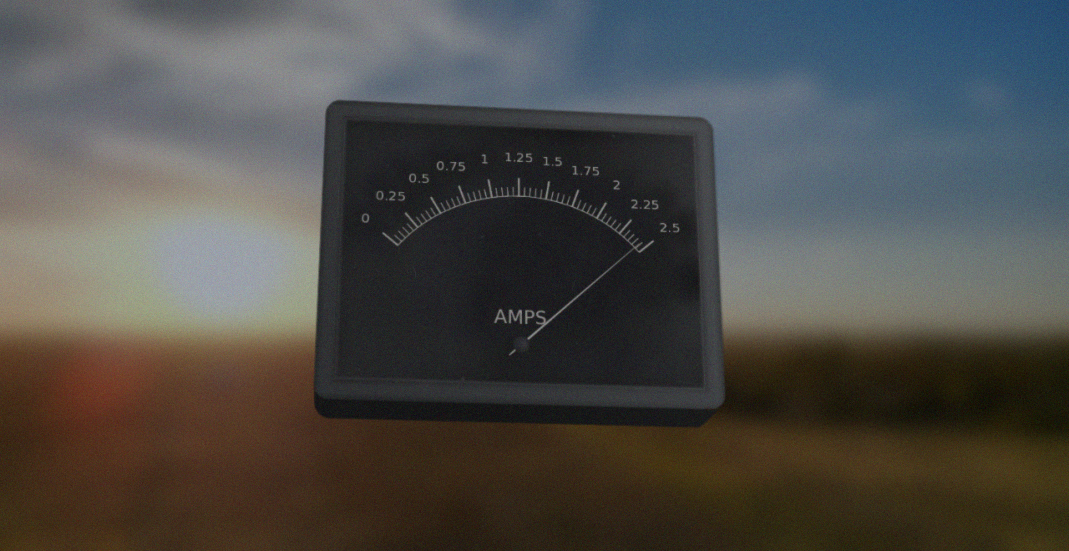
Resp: {"value": 2.45, "unit": "A"}
